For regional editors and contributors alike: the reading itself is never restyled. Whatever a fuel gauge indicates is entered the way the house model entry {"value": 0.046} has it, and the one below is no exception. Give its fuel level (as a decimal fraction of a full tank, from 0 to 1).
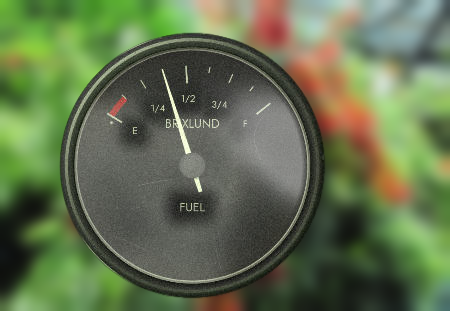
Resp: {"value": 0.375}
